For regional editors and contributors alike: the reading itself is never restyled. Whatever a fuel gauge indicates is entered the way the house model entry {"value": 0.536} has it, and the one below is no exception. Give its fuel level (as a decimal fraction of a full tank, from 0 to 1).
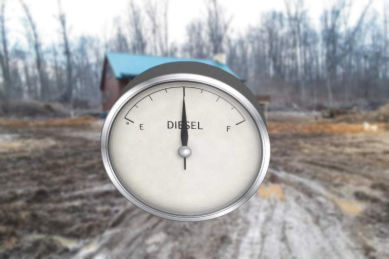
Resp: {"value": 0.5}
